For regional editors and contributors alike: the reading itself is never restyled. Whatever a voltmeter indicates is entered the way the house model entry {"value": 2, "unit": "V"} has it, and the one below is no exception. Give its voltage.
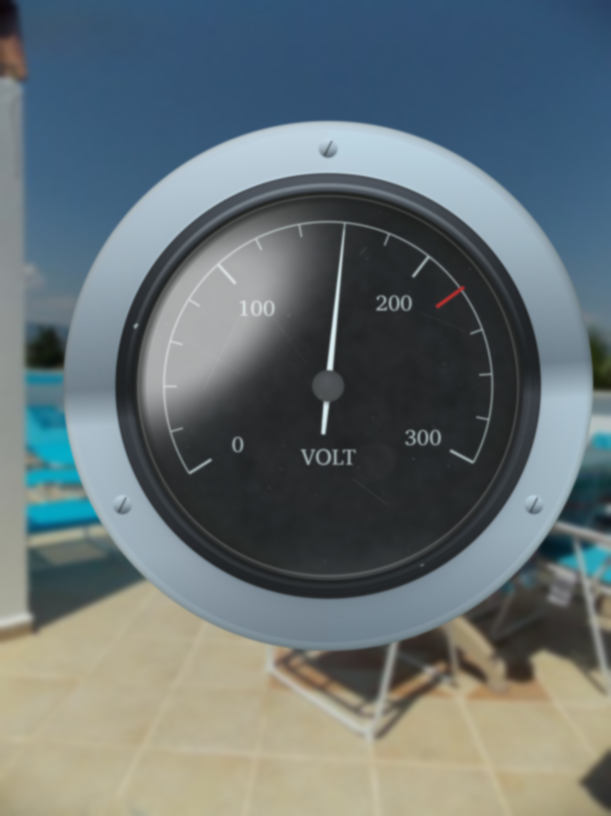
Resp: {"value": 160, "unit": "V"}
